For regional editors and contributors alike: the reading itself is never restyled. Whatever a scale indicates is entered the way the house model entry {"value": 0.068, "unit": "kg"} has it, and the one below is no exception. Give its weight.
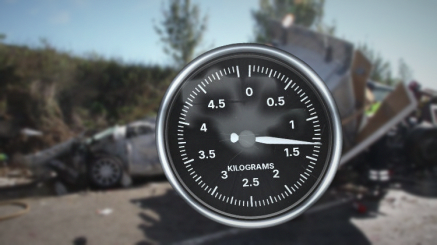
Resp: {"value": 1.3, "unit": "kg"}
